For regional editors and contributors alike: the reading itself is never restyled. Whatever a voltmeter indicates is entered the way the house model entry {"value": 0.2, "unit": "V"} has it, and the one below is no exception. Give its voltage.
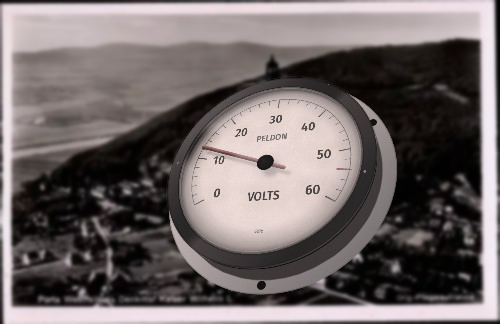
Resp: {"value": 12, "unit": "V"}
